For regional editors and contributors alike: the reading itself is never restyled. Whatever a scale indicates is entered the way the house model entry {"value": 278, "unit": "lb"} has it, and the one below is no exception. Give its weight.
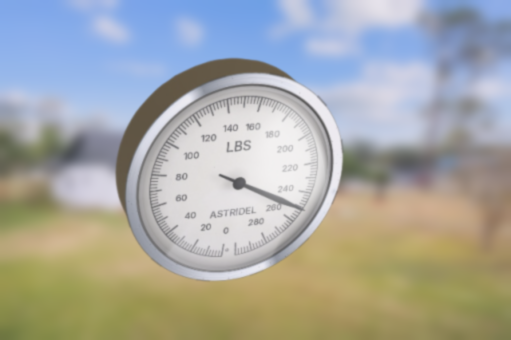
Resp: {"value": 250, "unit": "lb"}
